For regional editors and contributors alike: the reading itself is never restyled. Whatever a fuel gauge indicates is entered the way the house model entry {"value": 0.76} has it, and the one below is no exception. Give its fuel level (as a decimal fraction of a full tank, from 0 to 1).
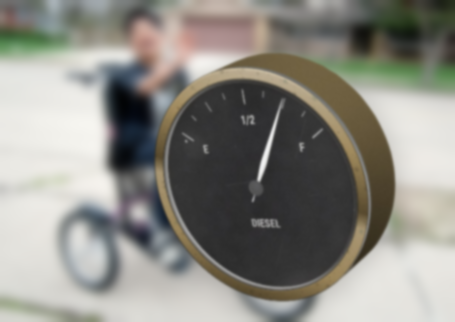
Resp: {"value": 0.75}
